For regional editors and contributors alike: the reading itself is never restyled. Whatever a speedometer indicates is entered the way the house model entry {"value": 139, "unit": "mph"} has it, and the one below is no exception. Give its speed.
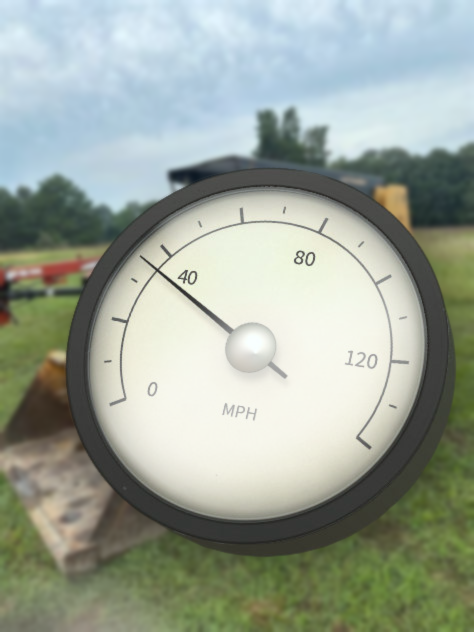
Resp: {"value": 35, "unit": "mph"}
